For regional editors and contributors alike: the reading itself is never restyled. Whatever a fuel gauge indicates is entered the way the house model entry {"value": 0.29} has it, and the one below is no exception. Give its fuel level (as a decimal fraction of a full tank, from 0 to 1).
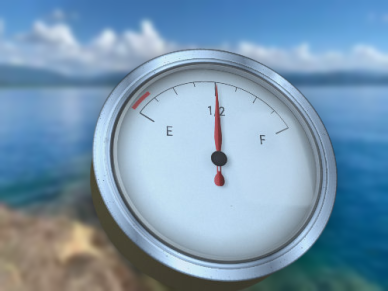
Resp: {"value": 0.5}
